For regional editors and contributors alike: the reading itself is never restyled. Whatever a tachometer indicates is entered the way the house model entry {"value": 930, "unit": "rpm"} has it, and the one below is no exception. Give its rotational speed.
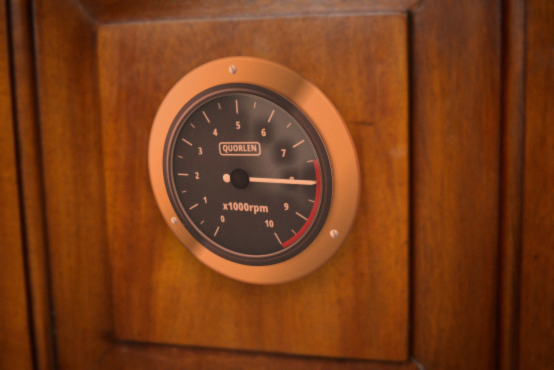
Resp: {"value": 8000, "unit": "rpm"}
